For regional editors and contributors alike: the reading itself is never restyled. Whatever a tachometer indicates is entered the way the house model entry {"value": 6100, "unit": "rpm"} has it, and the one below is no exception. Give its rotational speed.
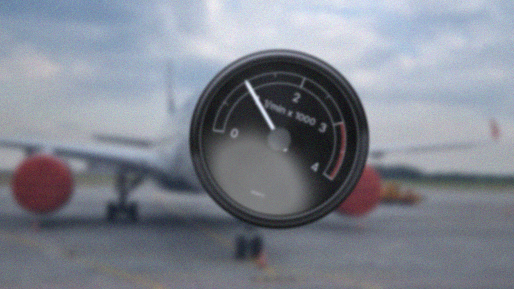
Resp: {"value": 1000, "unit": "rpm"}
